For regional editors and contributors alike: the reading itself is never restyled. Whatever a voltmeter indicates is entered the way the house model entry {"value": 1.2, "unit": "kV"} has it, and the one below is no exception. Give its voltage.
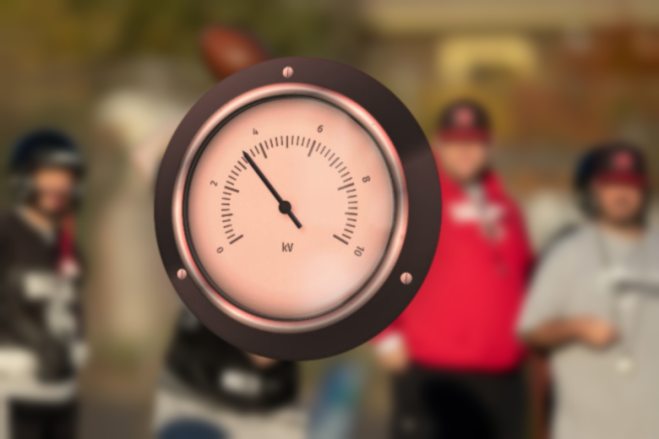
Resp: {"value": 3.4, "unit": "kV"}
